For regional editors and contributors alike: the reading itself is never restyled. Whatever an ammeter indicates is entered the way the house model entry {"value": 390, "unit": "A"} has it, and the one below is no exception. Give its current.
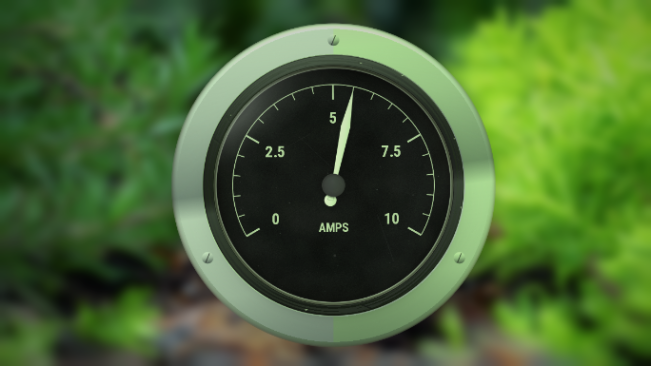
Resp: {"value": 5.5, "unit": "A"}
